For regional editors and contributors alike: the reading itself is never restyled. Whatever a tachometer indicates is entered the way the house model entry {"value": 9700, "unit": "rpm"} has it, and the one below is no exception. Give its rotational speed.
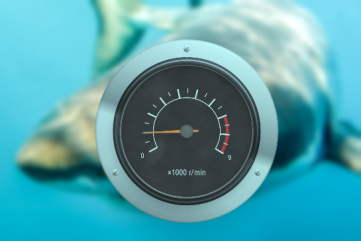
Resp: {"value": 1000, "unit": "rpm"}
